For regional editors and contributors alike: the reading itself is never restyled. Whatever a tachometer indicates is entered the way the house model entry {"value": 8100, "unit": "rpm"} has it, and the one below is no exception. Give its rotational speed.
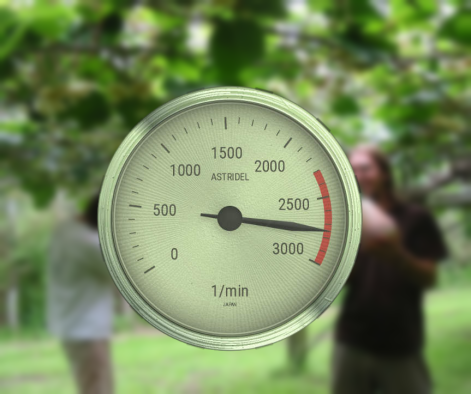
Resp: {"value": 2750, "unit": "rpm"}
